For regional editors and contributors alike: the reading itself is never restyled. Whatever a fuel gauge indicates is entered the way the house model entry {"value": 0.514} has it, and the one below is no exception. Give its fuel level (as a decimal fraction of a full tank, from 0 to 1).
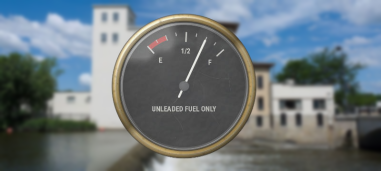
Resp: {"value": 0.75}
